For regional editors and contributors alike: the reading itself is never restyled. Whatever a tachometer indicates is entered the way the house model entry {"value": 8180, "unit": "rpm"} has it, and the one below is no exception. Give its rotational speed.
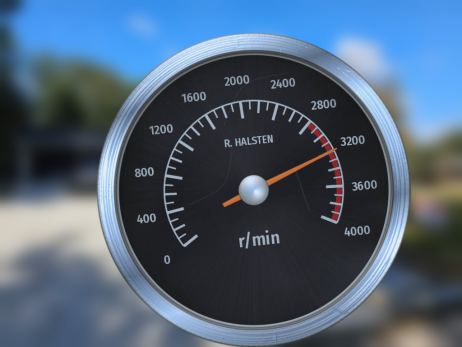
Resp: {"value": 3200, "unit": "rpm"}
